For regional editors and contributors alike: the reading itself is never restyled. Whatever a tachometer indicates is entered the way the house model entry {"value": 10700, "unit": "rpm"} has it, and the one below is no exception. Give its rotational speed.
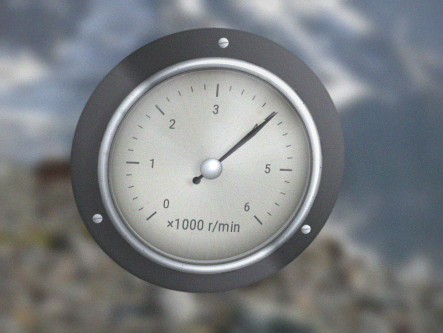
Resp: {"value": 4000, "unit": "rpm"}
